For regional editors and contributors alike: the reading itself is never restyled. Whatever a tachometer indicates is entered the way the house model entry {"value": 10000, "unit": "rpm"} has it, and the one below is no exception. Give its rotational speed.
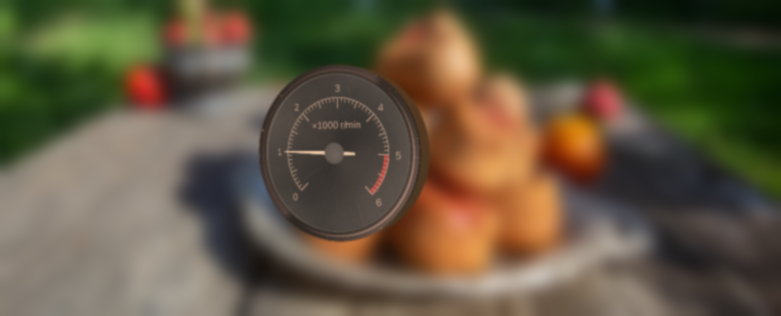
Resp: {"value": 1000, "unit": "rpm"}
